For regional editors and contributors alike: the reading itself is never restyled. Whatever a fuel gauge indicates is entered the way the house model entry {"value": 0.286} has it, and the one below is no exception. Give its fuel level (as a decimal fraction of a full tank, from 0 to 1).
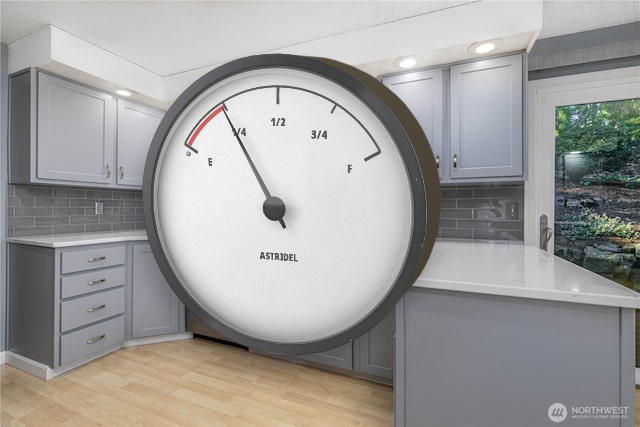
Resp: {"value": 0.25}
